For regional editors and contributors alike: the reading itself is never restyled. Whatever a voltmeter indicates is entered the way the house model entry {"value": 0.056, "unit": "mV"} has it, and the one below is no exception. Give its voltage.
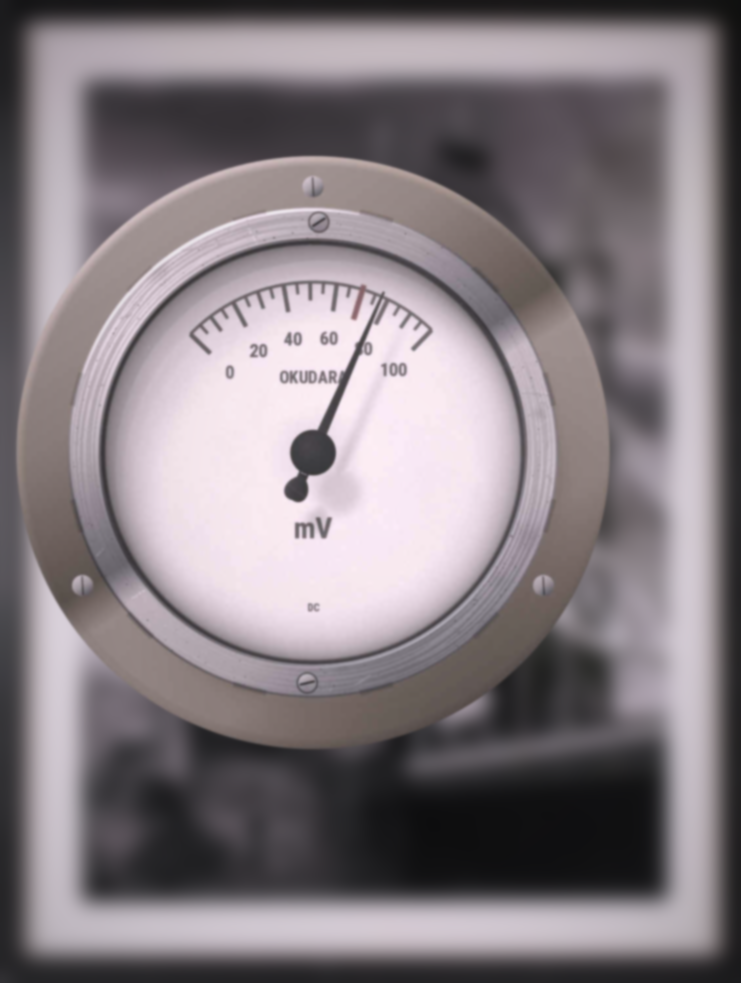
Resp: {"value": 77.5, "unit": "mV"}
